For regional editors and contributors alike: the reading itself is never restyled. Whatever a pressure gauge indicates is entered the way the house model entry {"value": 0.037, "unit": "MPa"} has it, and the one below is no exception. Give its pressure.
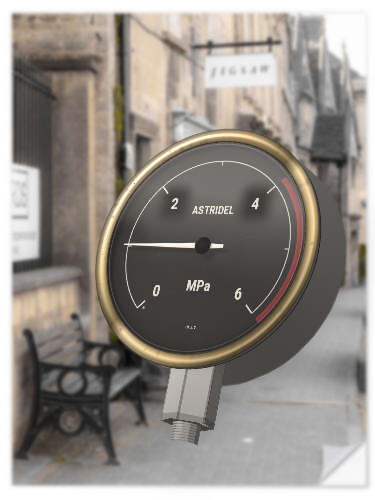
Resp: {"value": 1, "unit": "MPa"}
